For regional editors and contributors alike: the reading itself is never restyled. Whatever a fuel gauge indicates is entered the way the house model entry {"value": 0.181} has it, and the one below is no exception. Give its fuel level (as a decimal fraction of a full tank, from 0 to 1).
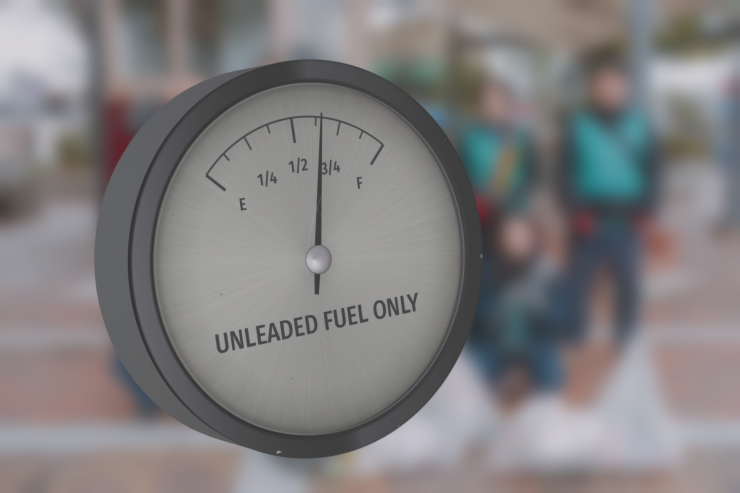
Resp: {"value": 0.625}
